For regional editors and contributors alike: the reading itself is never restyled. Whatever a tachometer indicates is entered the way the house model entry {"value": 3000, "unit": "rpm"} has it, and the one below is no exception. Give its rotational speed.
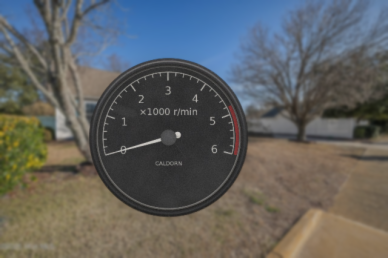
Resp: {"value": 0, "unit": "rpm"}
